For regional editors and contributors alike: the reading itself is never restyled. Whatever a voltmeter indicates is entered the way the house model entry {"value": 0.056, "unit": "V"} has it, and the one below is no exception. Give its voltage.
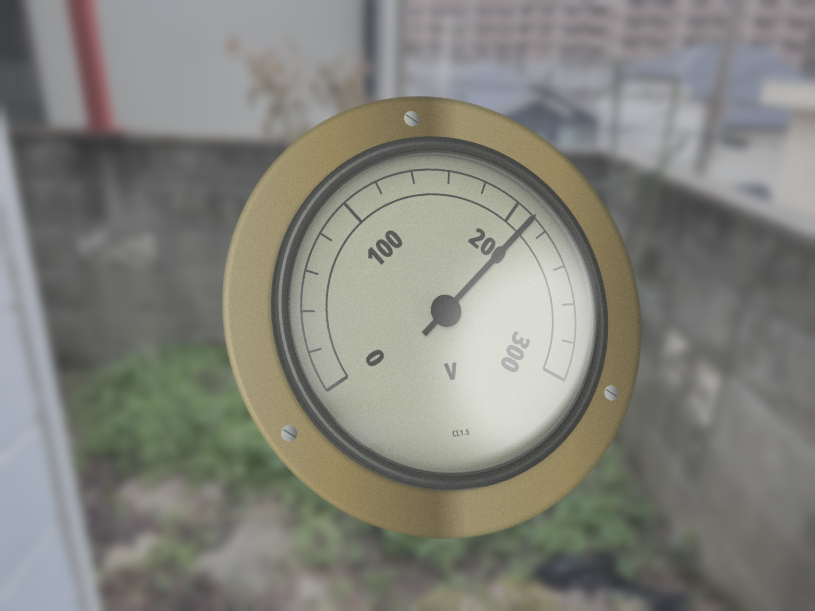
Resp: {"value": 210, "unit": "V"}
